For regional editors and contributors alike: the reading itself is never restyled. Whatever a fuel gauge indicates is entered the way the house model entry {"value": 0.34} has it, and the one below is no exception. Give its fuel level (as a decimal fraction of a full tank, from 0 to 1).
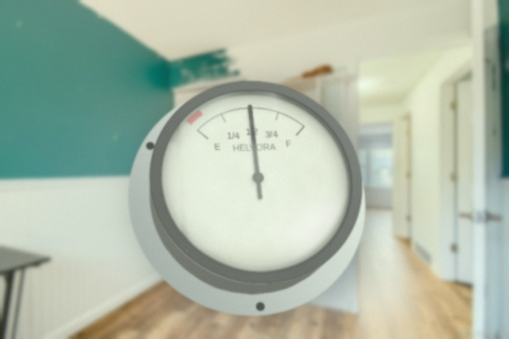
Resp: {"value": 0.5}
